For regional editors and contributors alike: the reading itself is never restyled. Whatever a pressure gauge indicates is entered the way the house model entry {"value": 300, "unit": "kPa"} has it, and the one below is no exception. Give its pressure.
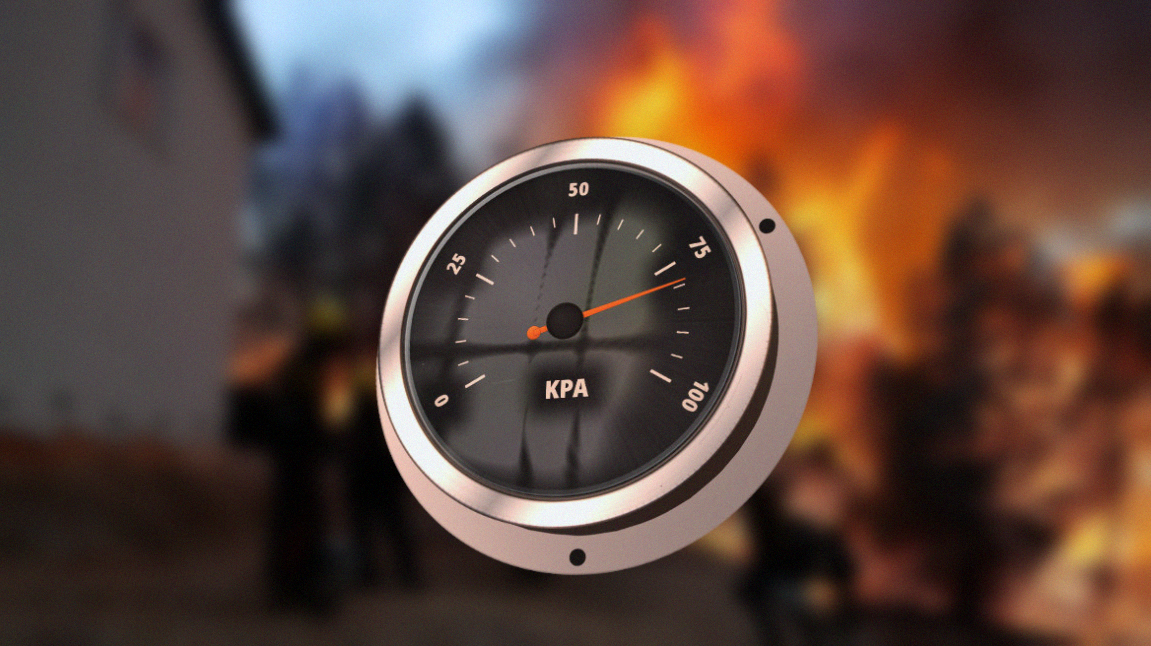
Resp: {"value": 80, "unit": "kPa"}
